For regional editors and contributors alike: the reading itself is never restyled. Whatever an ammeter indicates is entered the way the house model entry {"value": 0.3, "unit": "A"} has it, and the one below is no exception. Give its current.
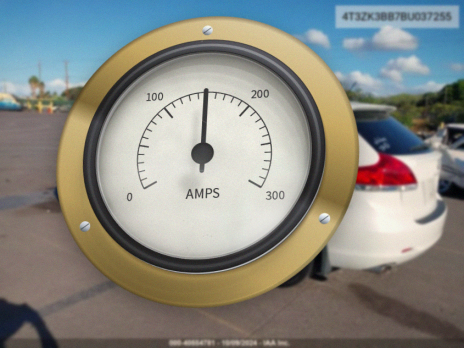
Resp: {"value": 150, "unit": "A"}
